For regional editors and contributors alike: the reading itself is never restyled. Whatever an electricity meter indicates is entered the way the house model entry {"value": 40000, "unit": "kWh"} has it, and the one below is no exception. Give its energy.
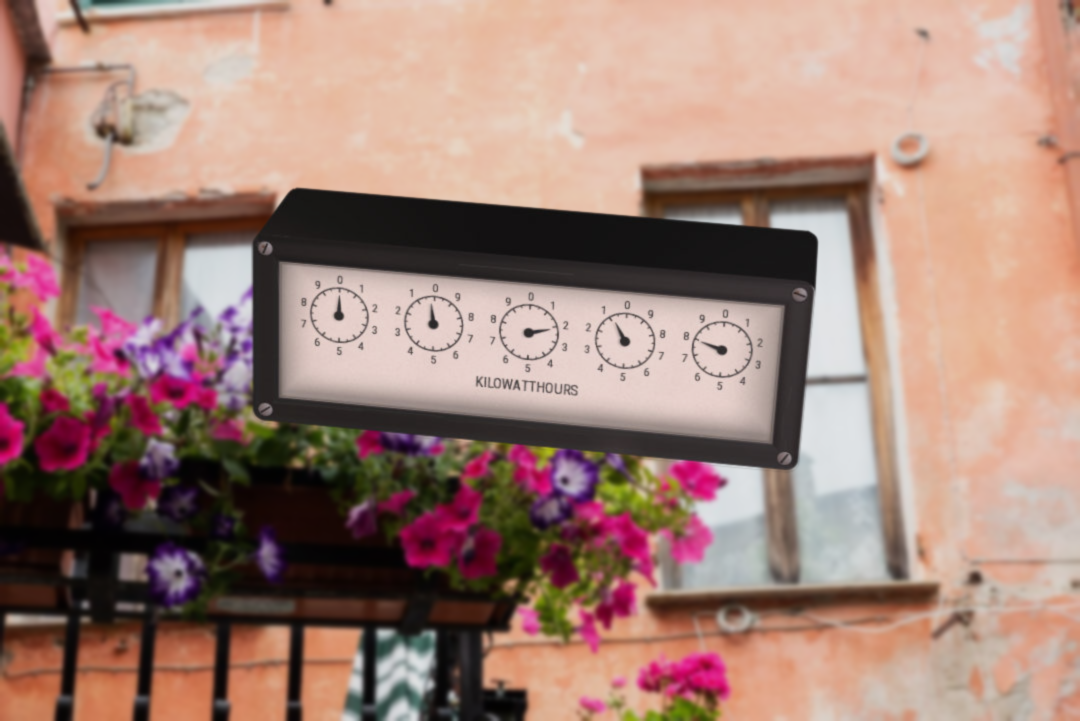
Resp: {"value": 208, "unit": "kWh"}
